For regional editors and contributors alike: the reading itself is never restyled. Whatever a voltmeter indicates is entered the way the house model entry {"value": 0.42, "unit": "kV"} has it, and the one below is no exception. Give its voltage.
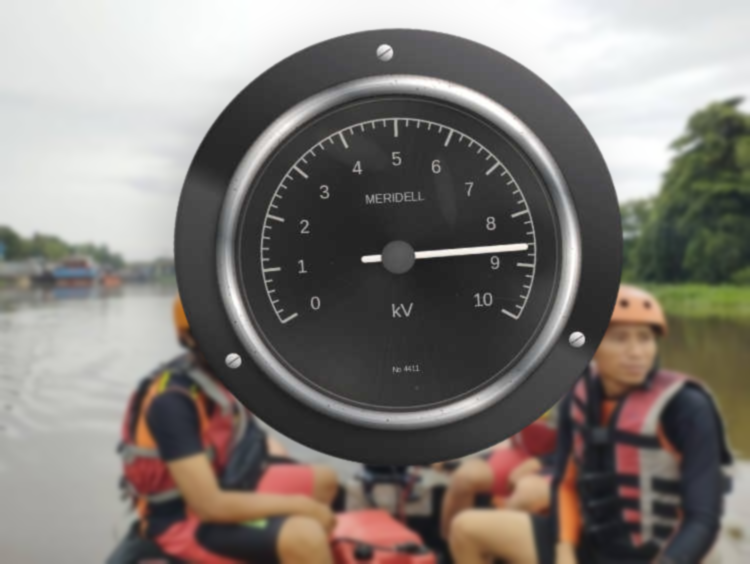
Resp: {"value": 8.6, "unit": "kV"}
